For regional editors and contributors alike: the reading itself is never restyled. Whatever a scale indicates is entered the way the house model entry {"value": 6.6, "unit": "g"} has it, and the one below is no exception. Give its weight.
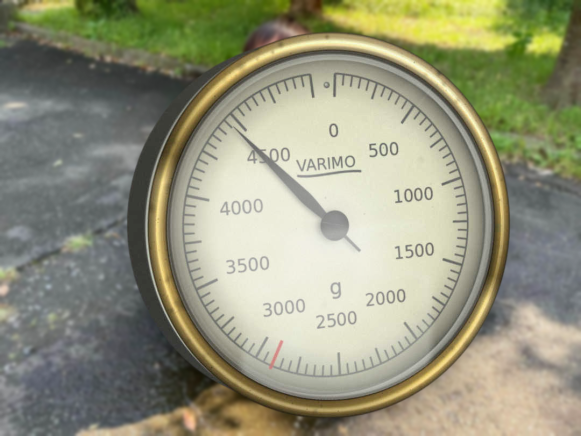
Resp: {"value": 4450, "unit": "g"}
